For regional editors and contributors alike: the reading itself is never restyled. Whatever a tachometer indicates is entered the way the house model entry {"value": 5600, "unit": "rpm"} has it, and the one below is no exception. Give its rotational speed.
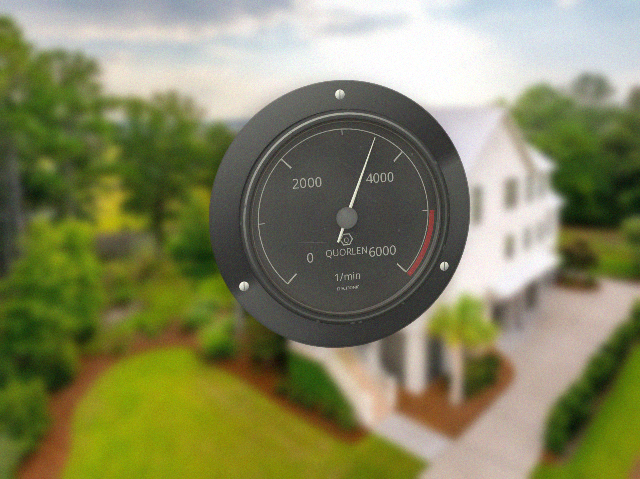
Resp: {"value": 3500, "unit": "rpm"}
